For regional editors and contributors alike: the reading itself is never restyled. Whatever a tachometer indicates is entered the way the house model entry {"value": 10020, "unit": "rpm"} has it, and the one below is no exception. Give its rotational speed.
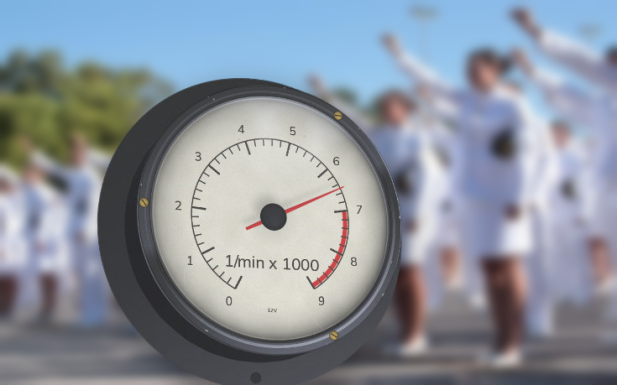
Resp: {"value": 6500, "unit": "rpm"}
